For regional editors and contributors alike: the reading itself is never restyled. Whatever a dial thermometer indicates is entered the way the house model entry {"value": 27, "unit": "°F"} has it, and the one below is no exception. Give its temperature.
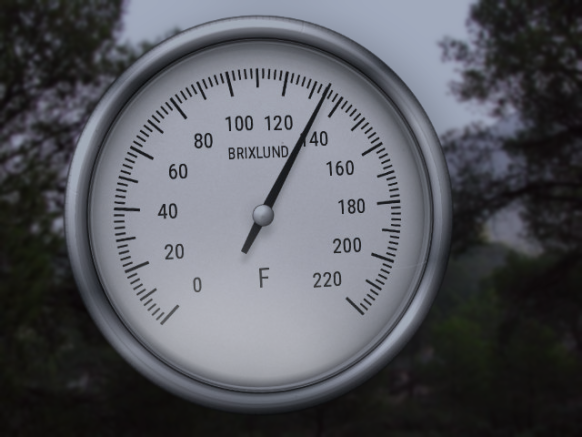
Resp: {"value": 134, "unit": "°F"}
